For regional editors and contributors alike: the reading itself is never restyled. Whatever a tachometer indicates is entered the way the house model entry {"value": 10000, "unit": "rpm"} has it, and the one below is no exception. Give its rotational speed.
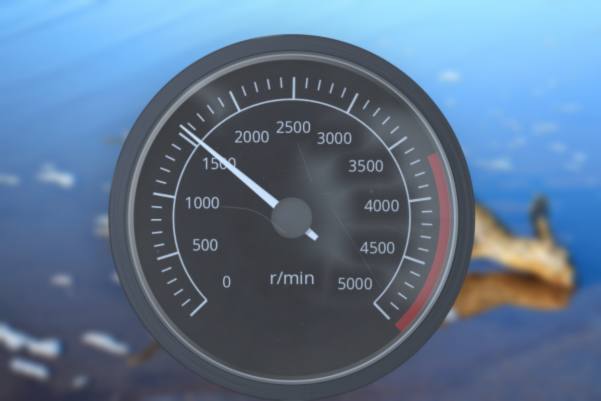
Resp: {"value": 1550, "unit": "rpm"}
